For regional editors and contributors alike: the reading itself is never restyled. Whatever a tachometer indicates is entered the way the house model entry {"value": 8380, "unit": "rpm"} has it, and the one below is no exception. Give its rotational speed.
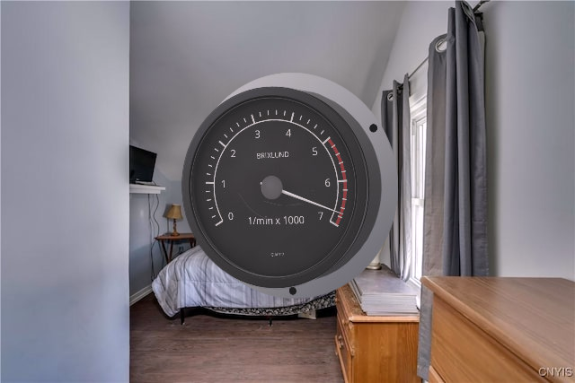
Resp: {"value": 6700, "unit": "rpm"}
